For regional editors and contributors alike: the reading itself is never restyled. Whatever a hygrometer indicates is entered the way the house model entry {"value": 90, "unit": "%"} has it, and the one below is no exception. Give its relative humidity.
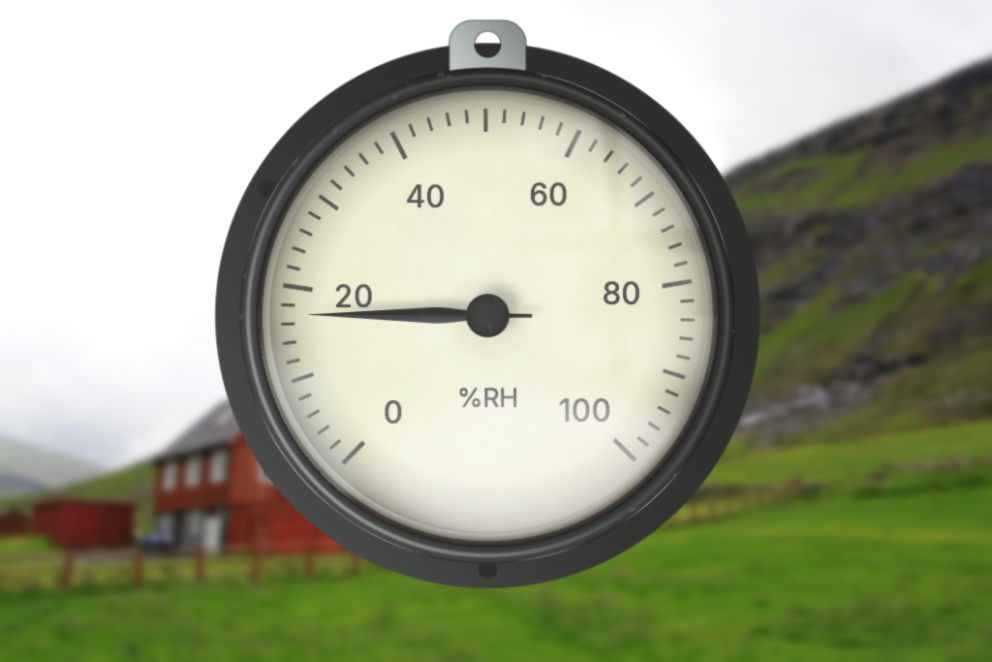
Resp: {"value": 17, "unit": "%"}
